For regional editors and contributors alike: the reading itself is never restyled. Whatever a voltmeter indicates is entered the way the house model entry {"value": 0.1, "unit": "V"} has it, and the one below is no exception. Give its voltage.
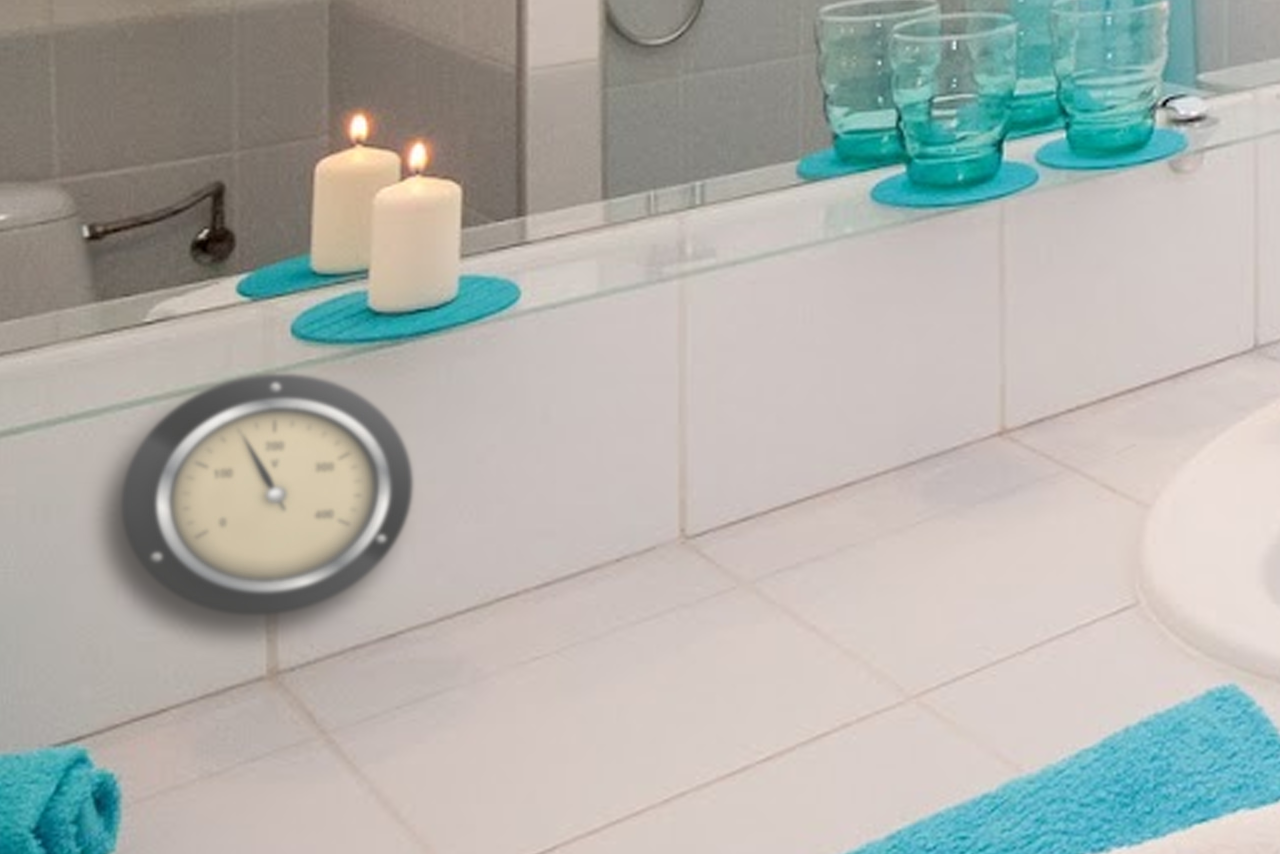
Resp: {"value": 160, "unit": "V"}
